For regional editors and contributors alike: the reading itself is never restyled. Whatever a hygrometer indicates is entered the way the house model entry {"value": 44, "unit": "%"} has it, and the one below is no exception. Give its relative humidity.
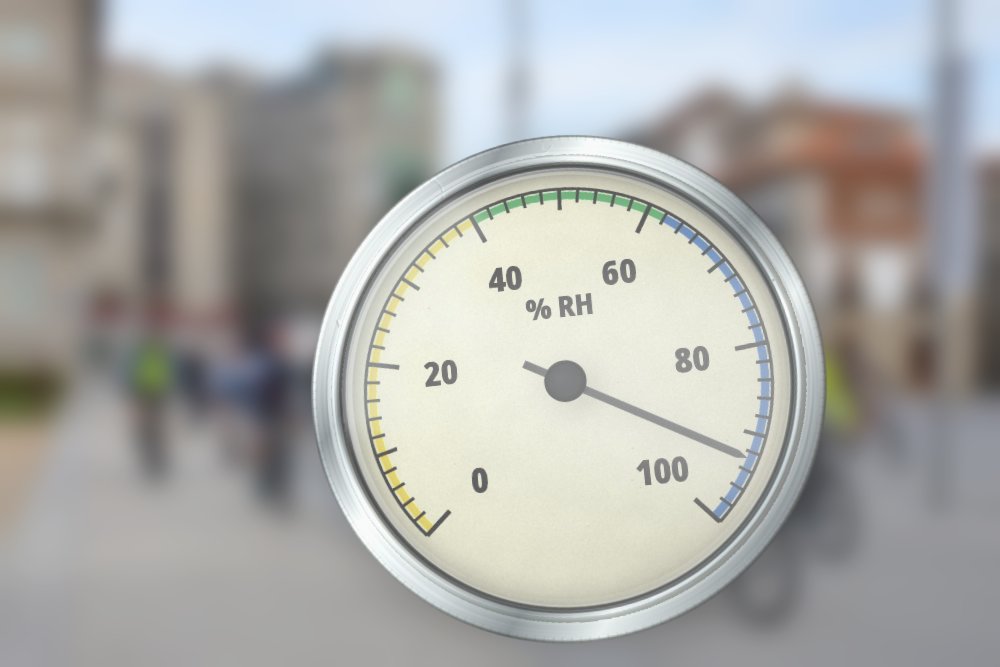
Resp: {"value": 93, "unit": "%"}
